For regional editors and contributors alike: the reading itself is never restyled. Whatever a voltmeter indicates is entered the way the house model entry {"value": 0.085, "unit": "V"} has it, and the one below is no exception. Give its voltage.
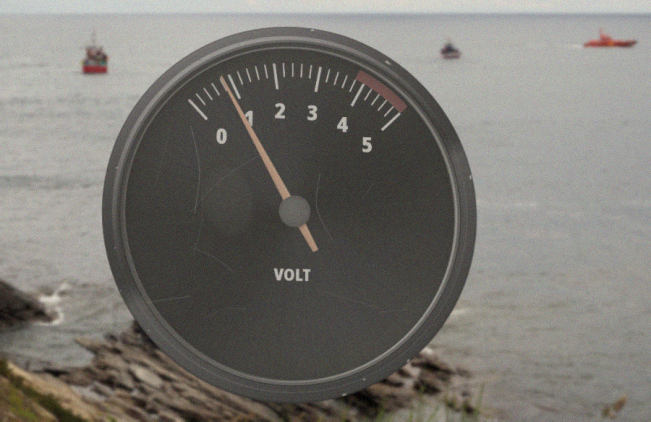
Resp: {"value": 0.8, "unit": "V"}
